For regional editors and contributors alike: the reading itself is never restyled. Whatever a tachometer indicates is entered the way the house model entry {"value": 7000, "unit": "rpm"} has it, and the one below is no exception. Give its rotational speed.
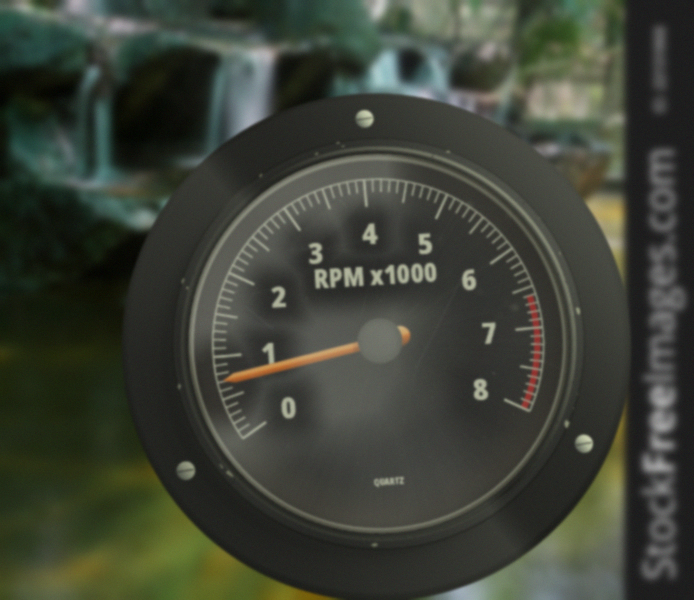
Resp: {"value": 700, "unit": "rpm"}
